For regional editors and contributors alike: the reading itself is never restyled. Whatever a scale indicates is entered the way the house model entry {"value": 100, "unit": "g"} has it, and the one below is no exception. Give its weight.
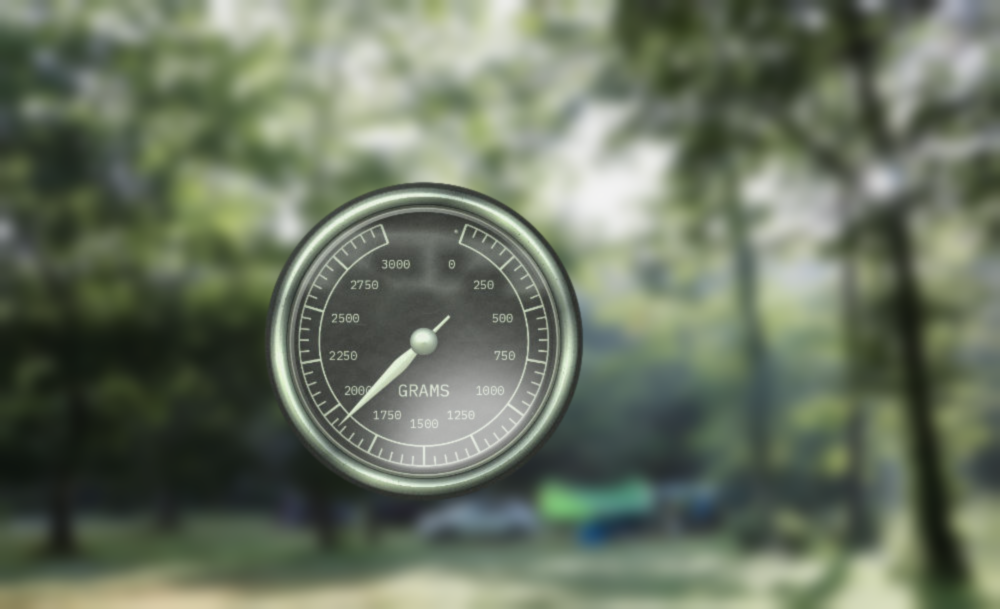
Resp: {"value": 1925, "unit": "g"}
